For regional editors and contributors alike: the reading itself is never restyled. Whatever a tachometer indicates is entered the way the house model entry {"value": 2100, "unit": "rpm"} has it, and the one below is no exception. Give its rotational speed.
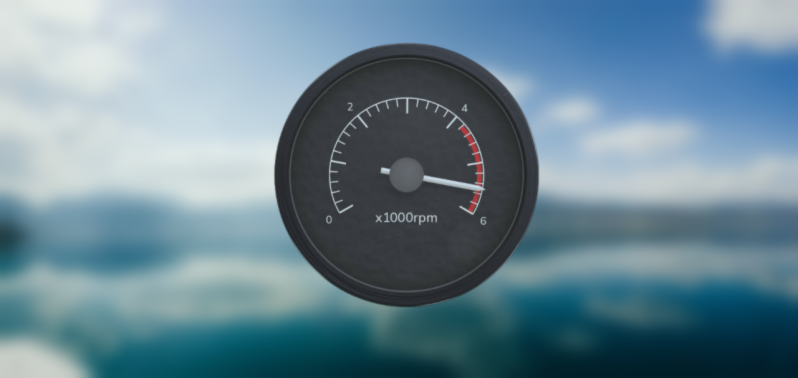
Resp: {"value": 5500, "unit": "rpm"}
